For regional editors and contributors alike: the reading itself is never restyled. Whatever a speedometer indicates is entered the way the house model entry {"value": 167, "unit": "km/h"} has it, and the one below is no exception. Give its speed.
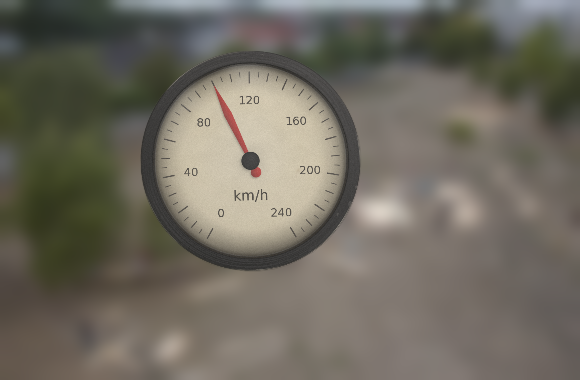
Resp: {"value": 100, "unit": "km/h"}
